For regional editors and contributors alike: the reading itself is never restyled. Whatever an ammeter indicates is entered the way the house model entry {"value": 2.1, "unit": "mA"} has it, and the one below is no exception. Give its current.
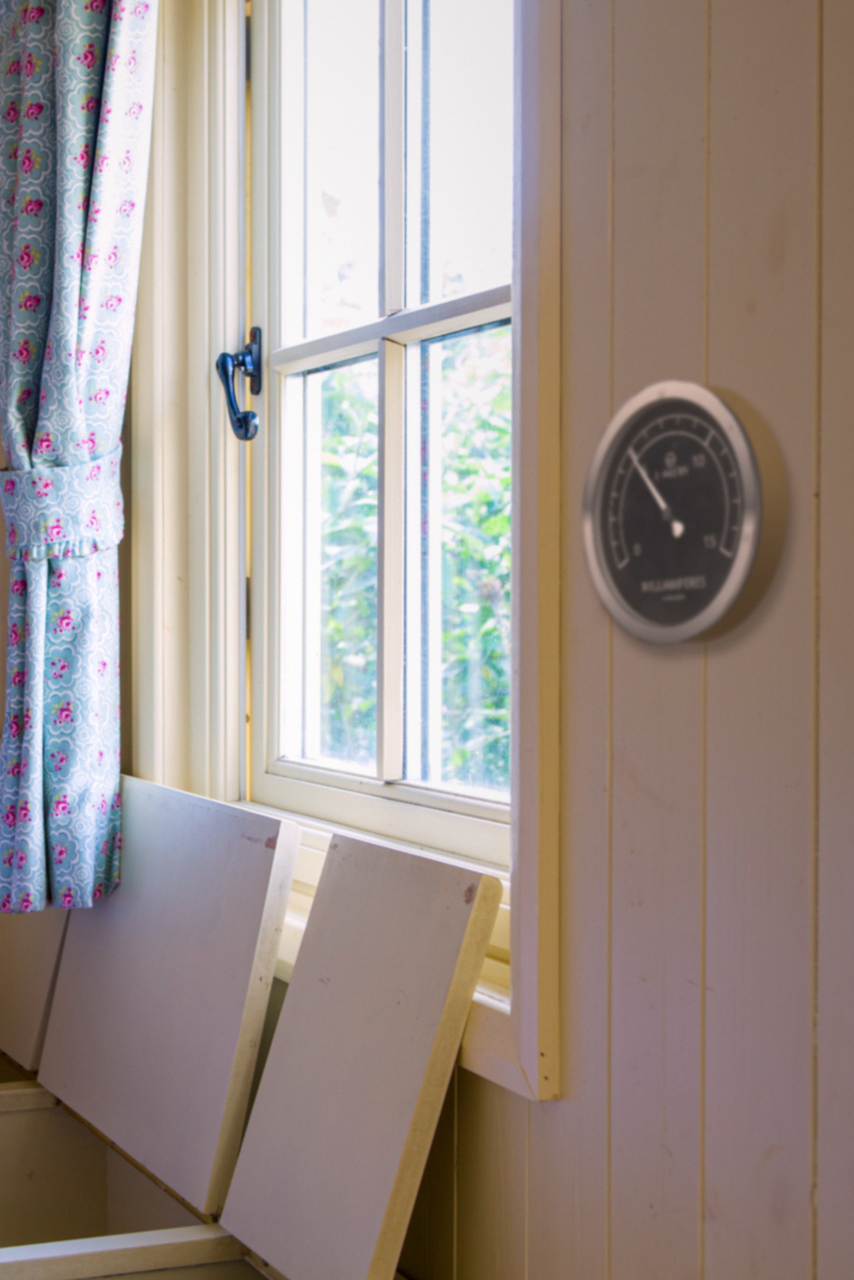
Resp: {"value": 5, "unit": "mA"}
